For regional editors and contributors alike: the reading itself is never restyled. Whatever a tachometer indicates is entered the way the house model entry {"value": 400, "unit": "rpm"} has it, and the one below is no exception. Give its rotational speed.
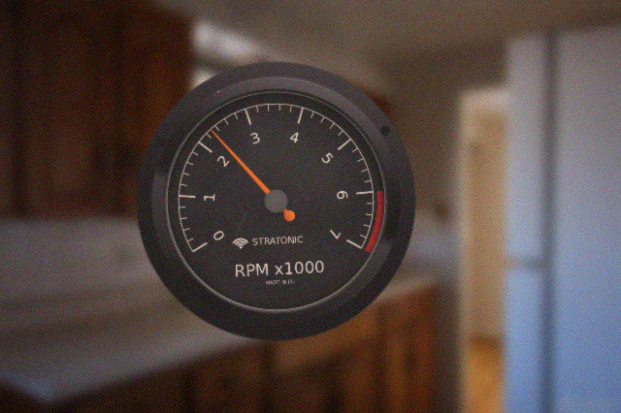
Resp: {"value": 2300, "unit": "rpm"}
